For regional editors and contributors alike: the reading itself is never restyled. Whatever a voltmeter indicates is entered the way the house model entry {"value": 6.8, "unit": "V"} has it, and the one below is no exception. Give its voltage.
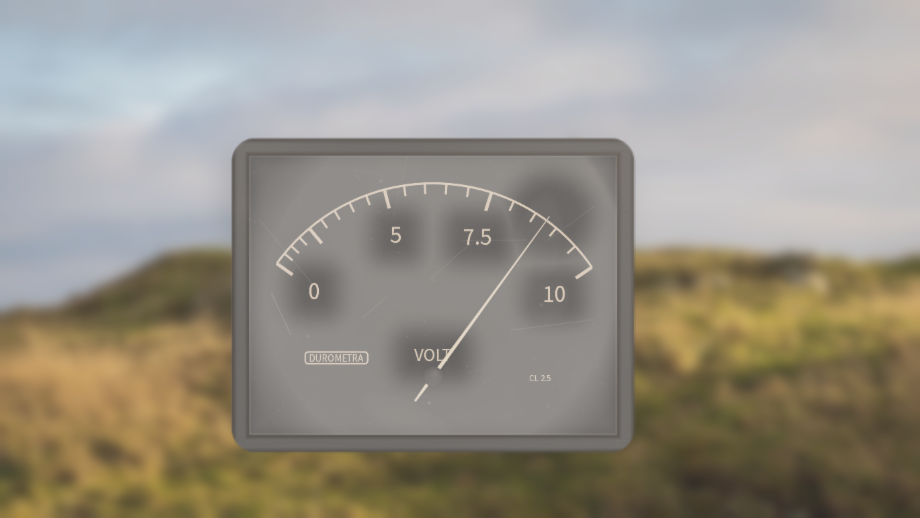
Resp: {"value": 8.75, "unit": "V"}
